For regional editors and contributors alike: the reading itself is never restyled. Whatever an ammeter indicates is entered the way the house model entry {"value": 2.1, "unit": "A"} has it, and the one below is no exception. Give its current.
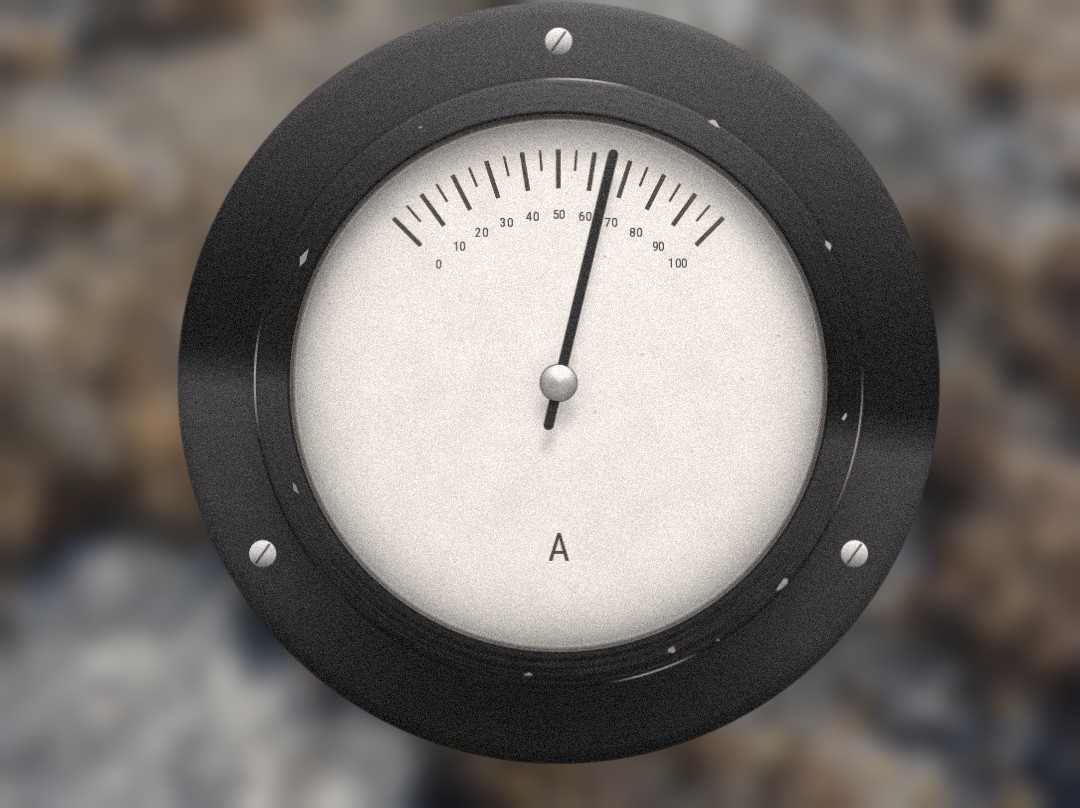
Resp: {"value": 65, "unit": "A"}
